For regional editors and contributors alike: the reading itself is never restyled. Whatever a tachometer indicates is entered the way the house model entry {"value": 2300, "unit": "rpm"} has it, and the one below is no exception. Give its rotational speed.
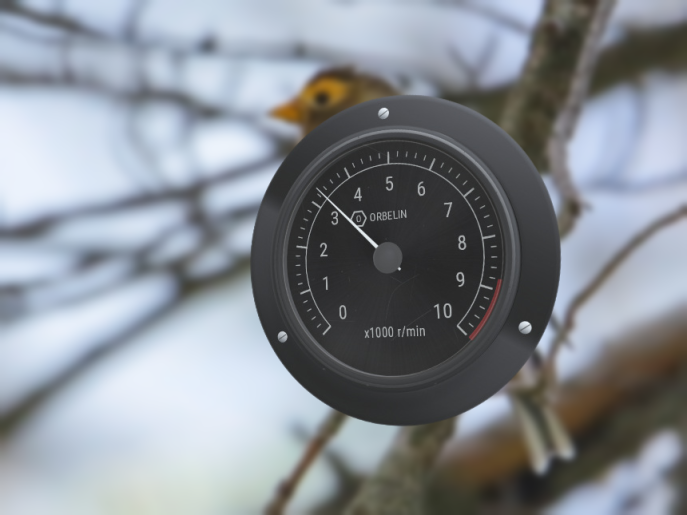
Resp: {"value": 3300, "unit": "rpm"}
